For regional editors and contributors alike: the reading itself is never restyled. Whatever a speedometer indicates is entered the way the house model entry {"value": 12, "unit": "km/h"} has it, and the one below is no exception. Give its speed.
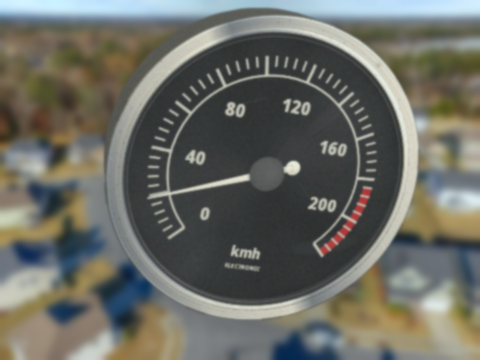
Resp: {"value": 20, "unit": "km/h"}
